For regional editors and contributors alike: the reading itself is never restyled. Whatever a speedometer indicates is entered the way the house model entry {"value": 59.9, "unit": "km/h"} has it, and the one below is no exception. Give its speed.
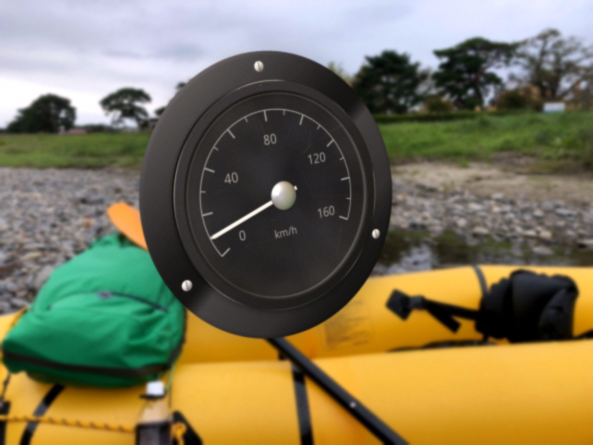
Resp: {"value": 10, "unit": "km/h"}
